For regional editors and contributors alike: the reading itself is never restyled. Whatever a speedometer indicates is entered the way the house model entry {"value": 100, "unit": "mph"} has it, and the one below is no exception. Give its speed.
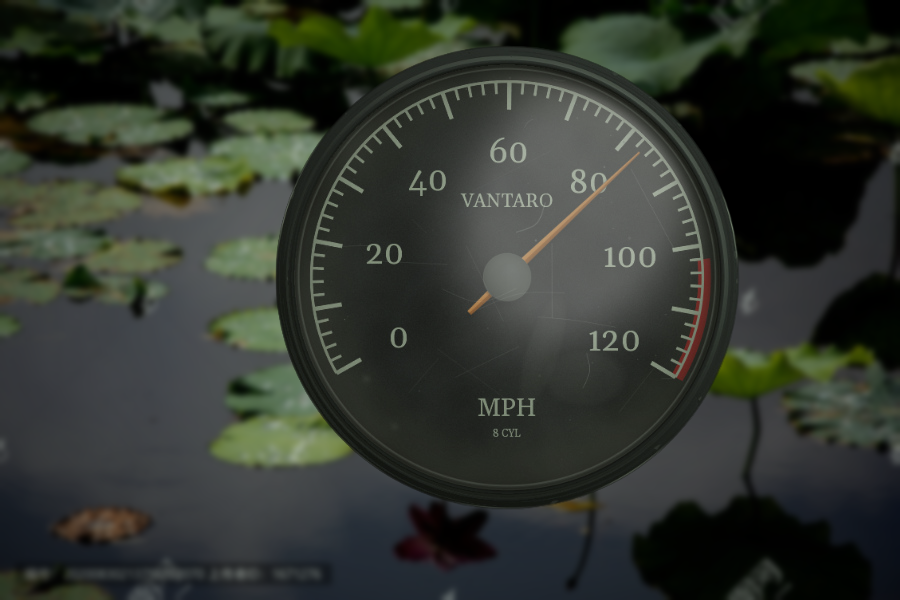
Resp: {"value": 83, "unit": "mph"}
